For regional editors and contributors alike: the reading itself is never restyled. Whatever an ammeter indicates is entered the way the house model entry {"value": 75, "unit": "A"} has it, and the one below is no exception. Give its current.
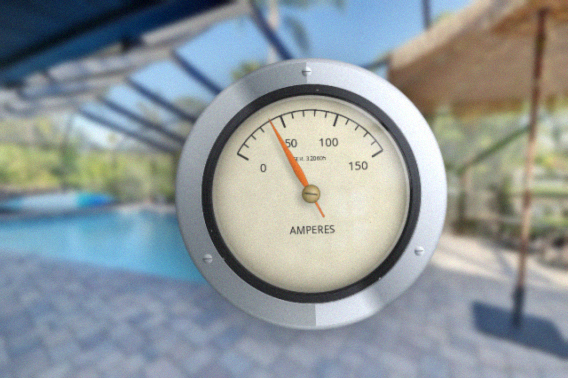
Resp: {"value": 40, "unit": "A"}
